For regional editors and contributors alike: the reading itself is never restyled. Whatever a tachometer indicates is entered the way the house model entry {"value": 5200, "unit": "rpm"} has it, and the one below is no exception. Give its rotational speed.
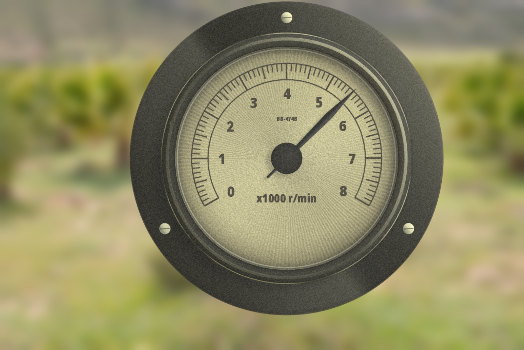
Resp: {"value": 5500, "unit": "rpm"}
